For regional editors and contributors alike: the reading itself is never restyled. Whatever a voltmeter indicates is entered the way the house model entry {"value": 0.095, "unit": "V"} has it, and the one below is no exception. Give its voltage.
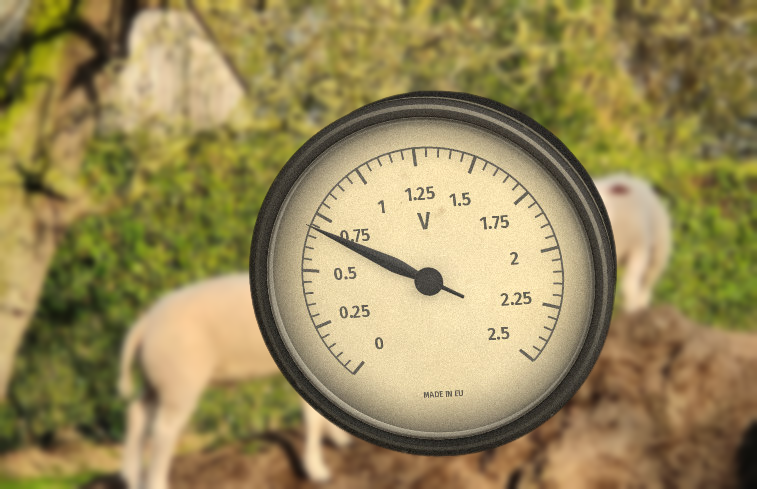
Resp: {"value": 0.7, "unit": "V"}
